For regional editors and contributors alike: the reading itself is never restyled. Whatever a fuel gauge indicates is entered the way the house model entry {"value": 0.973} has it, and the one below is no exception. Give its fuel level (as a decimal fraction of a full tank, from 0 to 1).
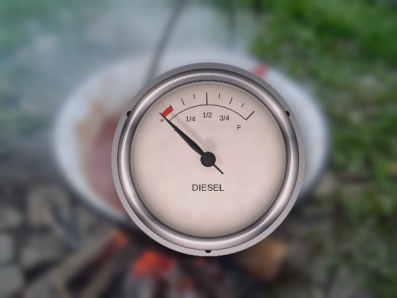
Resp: {"value": 0}
